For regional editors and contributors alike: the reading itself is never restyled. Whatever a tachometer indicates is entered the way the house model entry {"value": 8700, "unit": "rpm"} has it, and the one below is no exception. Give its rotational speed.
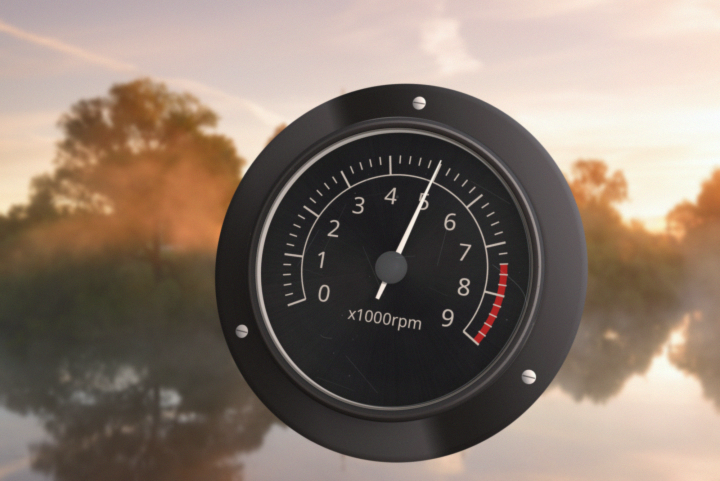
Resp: {"value": 5000, "unit": "rpm"}
